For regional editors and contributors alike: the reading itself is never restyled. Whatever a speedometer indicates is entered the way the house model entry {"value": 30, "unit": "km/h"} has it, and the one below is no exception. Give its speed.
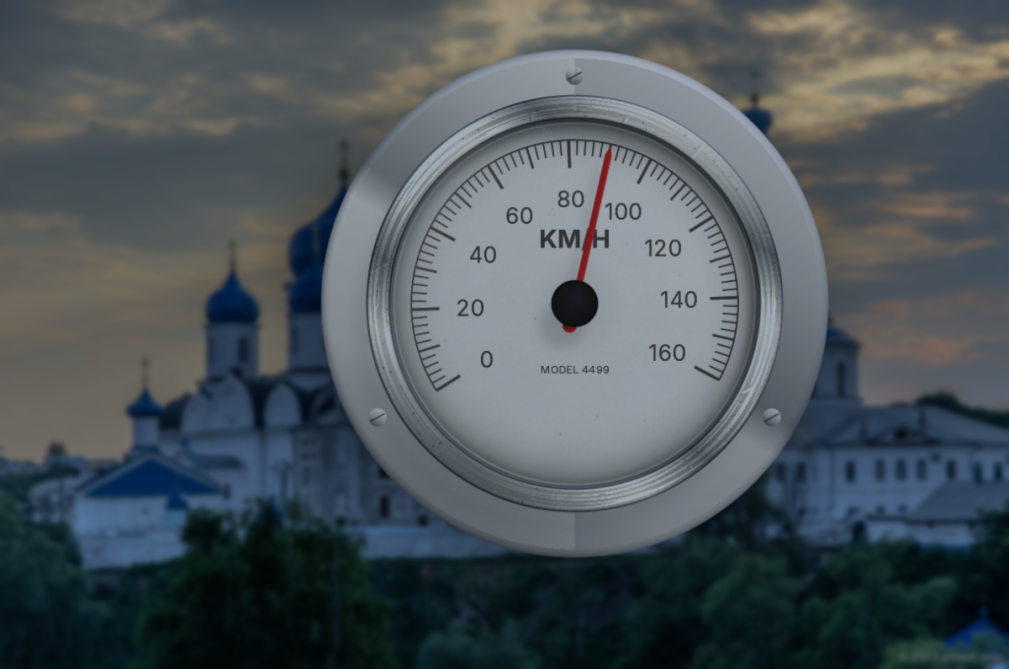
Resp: {"value": 90, "unit": "km/h"}
